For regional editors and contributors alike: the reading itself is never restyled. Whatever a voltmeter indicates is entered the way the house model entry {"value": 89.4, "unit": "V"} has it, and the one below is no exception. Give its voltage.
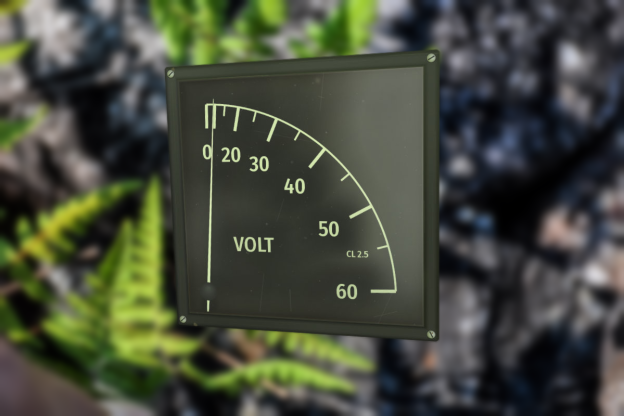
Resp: {"value": 10, "unit": "V"}
